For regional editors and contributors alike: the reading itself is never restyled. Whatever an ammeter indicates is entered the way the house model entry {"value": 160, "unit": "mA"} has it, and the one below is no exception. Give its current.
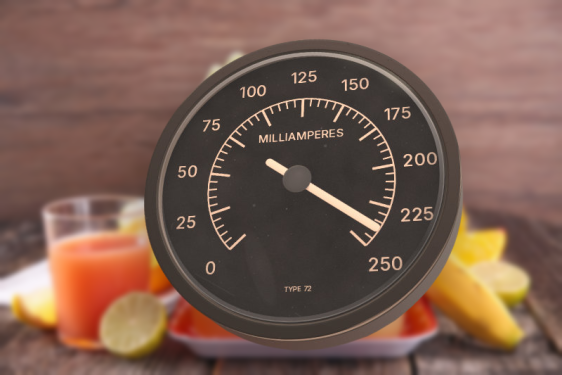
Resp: {"value": 240, "unit": "mA"}
